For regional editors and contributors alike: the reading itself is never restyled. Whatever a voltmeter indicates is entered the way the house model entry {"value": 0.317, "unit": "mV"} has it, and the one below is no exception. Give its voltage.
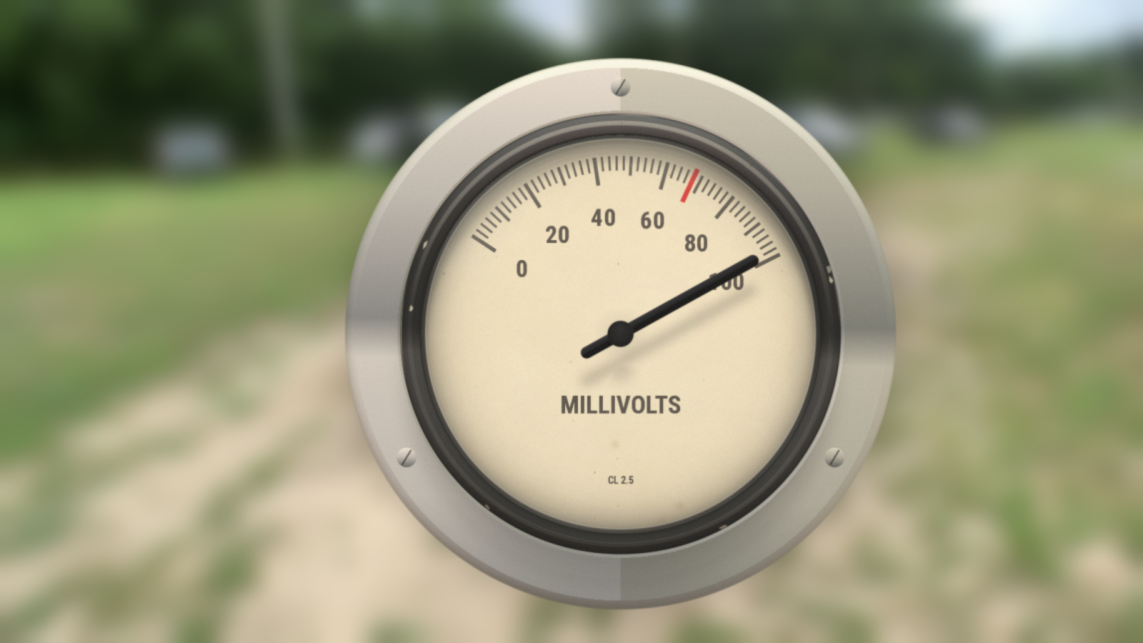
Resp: {"value": 98, "unit": "mV"}
